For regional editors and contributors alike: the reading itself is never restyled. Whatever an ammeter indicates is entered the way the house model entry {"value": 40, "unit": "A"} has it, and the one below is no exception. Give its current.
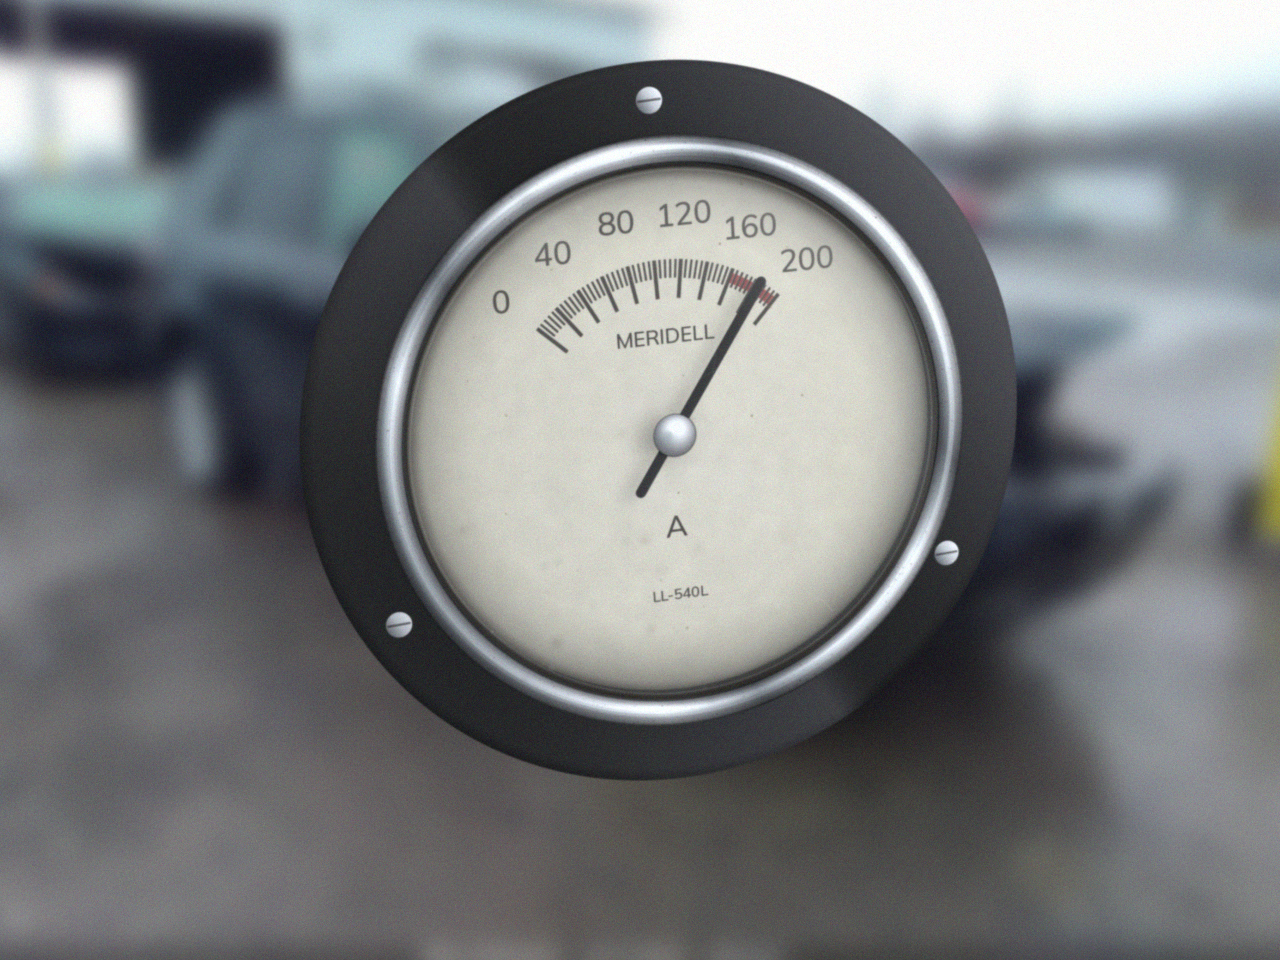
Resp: {"value": 180, "unit": "A"}
